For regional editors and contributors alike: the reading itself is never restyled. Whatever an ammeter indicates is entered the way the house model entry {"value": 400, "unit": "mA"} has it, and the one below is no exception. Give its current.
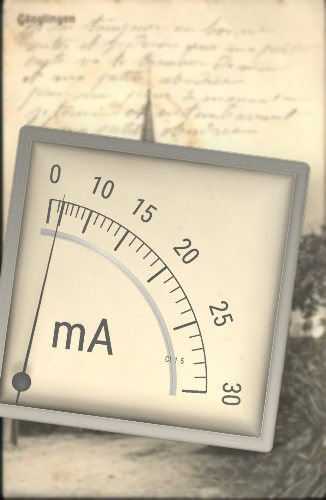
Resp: {"value": 5, "unit": "mA"}
